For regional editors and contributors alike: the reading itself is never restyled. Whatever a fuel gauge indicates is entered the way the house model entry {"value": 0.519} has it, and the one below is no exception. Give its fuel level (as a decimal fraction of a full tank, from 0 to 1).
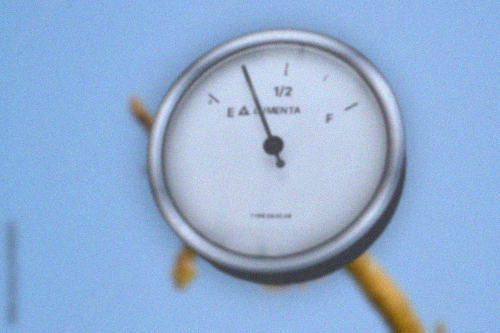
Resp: {"value": 0.25}
